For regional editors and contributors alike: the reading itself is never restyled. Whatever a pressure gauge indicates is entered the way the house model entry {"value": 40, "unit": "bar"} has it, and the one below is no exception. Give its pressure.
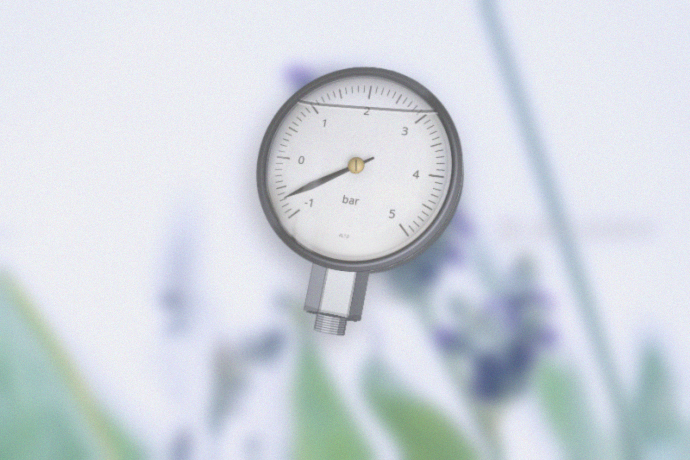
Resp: {"value": -0.7, "unit": "bar"}
